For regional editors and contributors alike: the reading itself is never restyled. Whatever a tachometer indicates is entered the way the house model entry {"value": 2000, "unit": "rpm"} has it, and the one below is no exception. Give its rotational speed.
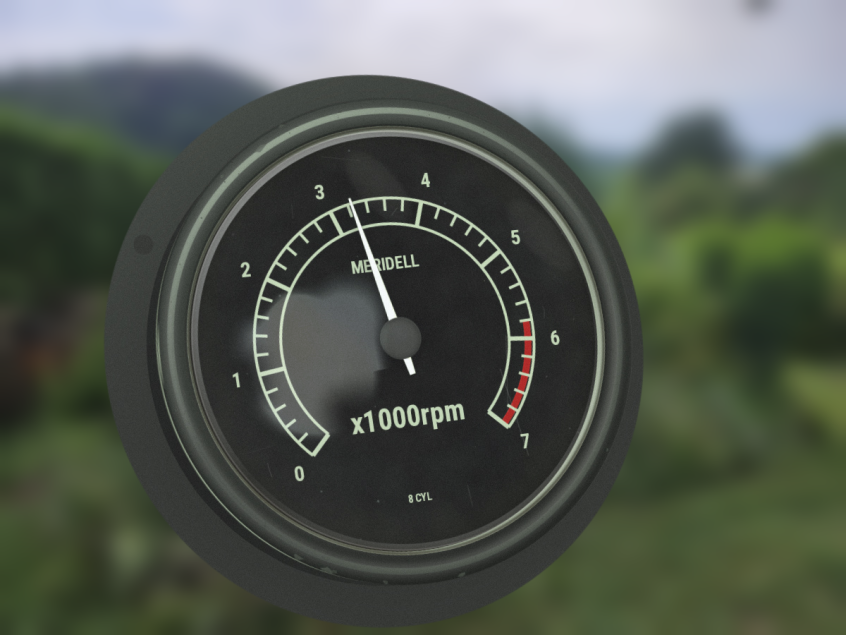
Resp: {"value": 3200, "unit": "rpm"}
